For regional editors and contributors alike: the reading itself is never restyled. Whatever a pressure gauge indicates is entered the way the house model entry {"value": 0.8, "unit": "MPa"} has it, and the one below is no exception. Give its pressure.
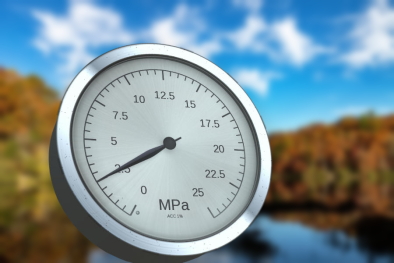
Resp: {"value": 2.5, "unit": "MPa"}
